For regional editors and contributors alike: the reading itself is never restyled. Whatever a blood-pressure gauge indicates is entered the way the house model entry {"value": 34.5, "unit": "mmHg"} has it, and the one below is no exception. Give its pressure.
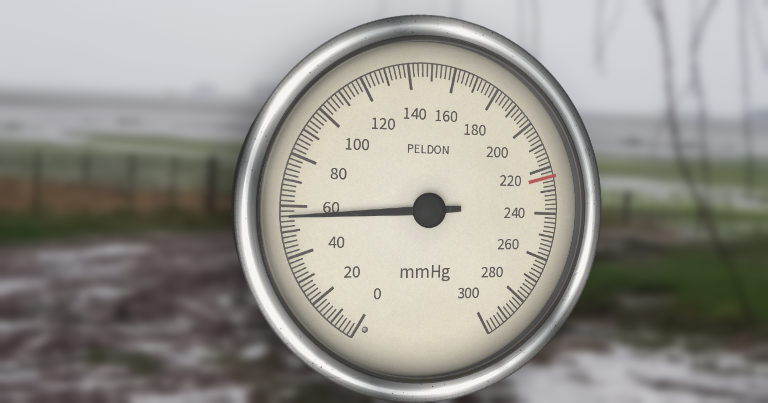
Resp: {"value": 56, "unit": "mmHg"}
